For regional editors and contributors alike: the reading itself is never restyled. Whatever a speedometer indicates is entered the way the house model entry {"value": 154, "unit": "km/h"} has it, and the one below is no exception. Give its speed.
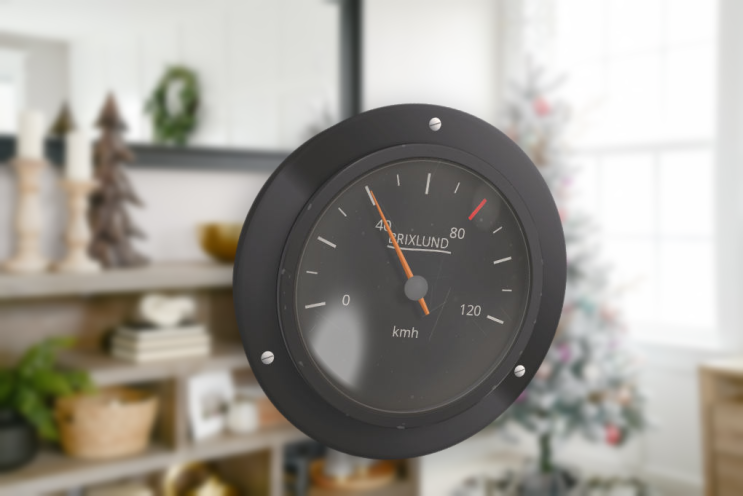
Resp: {"value": 40, "unit": "km/h"}
